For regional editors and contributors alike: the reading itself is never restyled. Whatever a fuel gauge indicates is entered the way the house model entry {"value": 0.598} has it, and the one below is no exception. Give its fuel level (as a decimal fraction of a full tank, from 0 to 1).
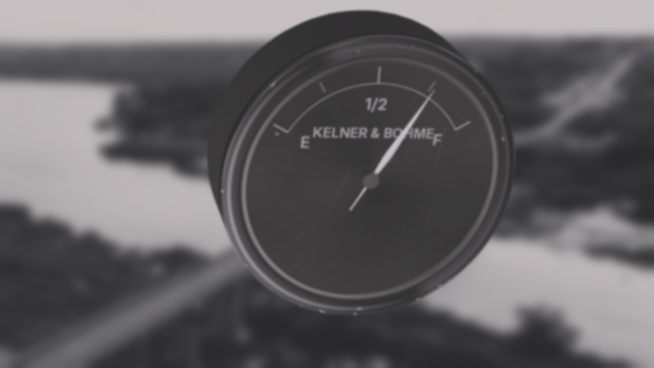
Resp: {"value": 0.75}
